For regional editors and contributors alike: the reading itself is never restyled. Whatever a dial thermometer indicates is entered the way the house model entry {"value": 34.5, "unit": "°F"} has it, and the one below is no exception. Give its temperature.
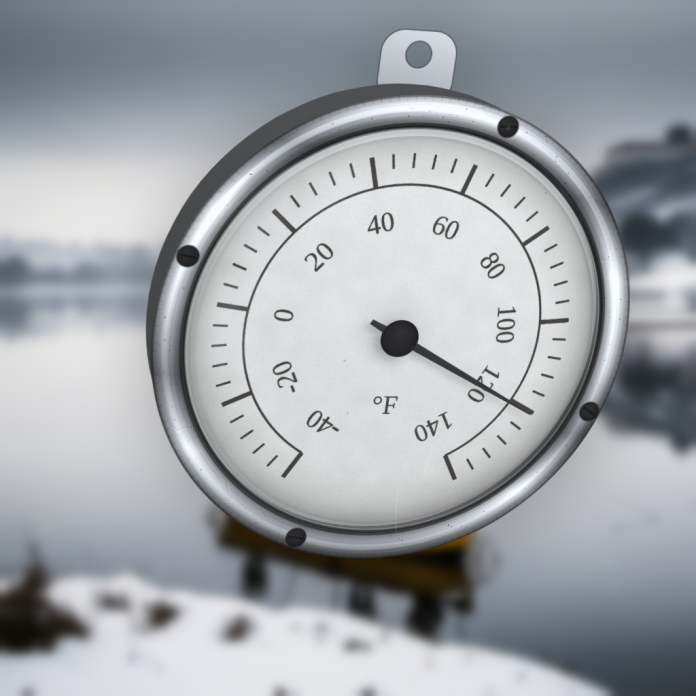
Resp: {"value": 120, "unit": "°F"}
